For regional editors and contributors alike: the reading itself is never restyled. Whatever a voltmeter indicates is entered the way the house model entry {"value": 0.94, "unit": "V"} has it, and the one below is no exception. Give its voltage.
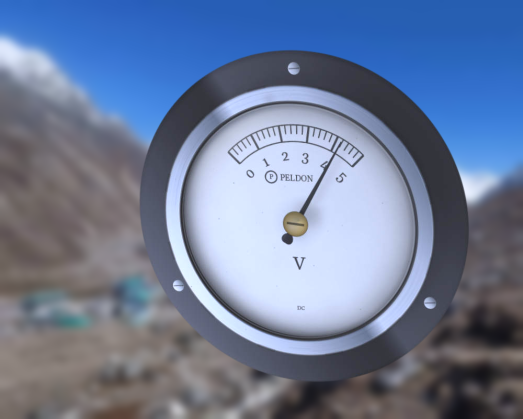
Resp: {"value": 4.2, "unit": "V"}
